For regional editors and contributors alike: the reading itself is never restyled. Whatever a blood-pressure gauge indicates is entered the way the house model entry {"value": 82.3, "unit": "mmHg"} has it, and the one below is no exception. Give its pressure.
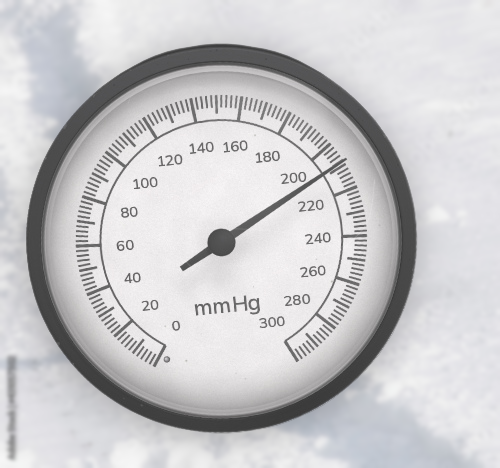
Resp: {"value": 208, "unit": "mmHg"}
